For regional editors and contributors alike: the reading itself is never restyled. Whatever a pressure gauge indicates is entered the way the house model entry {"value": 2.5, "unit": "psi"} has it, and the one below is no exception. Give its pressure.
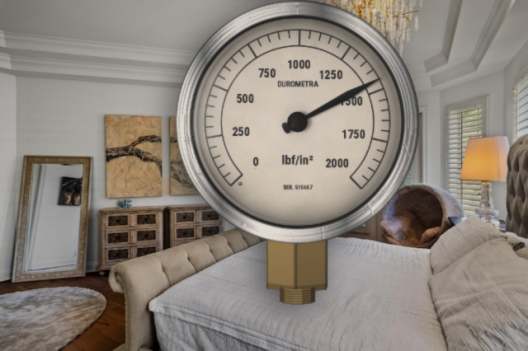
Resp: {"value": 1450, "unit": "psi"}
